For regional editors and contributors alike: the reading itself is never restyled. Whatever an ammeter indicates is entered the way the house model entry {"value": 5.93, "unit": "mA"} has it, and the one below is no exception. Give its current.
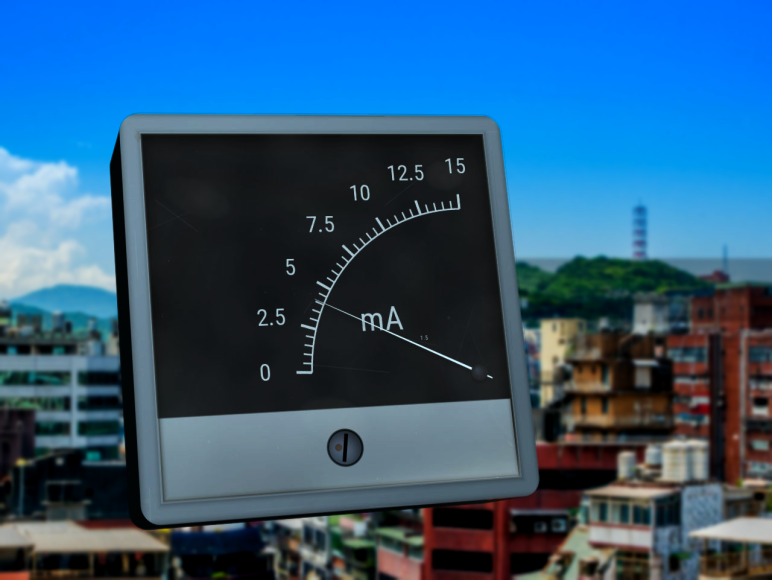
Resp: {"value": 4, "unit": "mA"}
